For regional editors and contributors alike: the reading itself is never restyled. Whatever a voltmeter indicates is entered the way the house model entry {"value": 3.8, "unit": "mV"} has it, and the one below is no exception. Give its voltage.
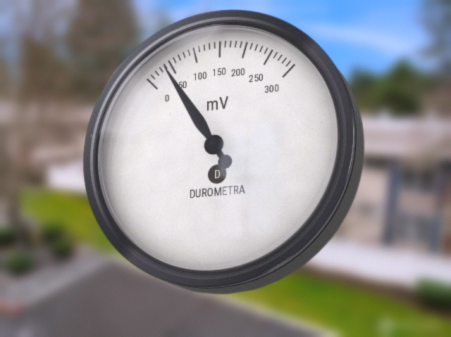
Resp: {"value": 40, "unit": "mV"}
